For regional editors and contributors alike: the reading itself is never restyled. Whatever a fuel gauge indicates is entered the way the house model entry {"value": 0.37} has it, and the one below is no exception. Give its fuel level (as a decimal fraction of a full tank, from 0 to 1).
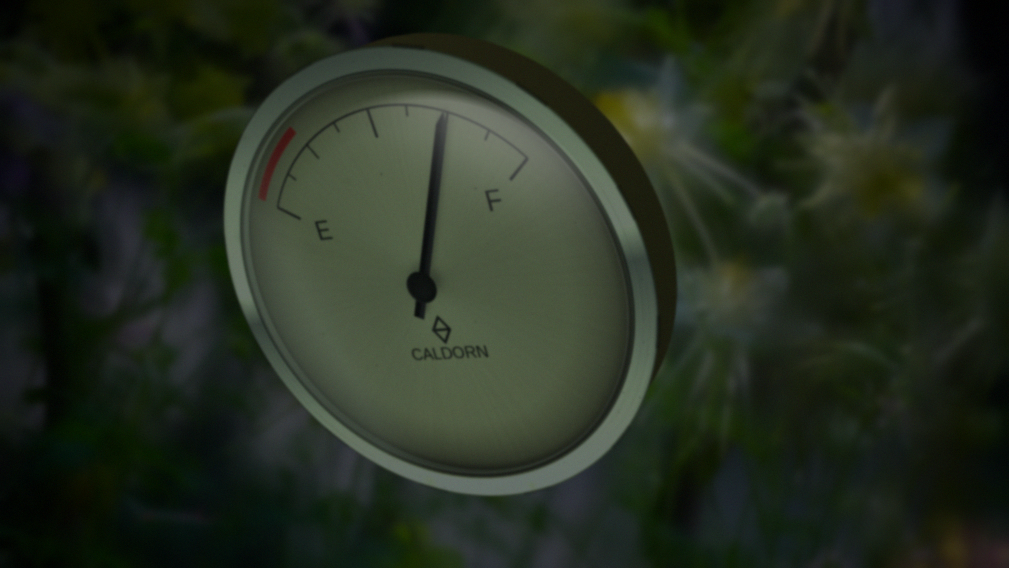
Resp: {"value": 0.75}
